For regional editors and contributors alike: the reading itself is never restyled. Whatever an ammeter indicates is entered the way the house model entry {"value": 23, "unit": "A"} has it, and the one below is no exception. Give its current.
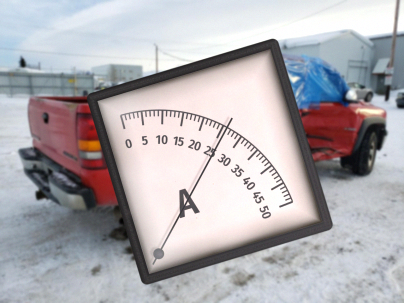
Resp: {"value": 26, "unit": "A"}
